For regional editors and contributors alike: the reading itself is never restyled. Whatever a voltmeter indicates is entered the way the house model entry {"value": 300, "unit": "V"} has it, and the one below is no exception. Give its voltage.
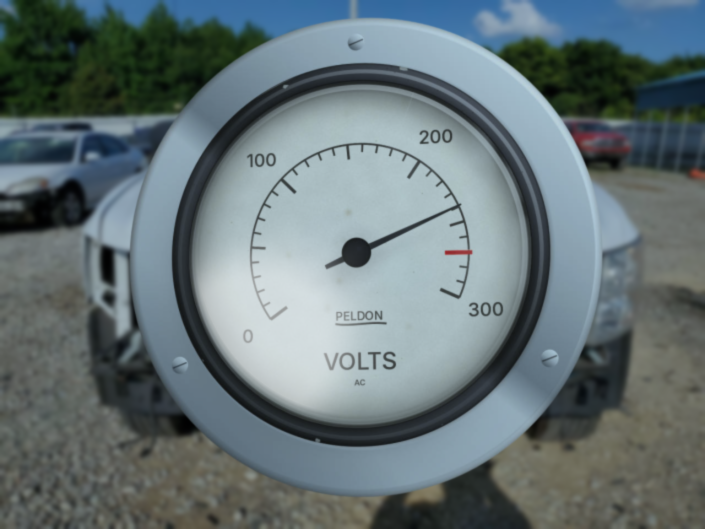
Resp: {"value": 240, "unit": "V"}
